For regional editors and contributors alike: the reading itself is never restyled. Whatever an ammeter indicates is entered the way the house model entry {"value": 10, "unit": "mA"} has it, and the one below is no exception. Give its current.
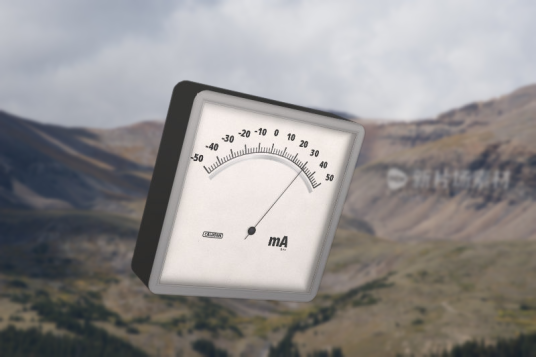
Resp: {"value": 30, "unit": "mA"}
